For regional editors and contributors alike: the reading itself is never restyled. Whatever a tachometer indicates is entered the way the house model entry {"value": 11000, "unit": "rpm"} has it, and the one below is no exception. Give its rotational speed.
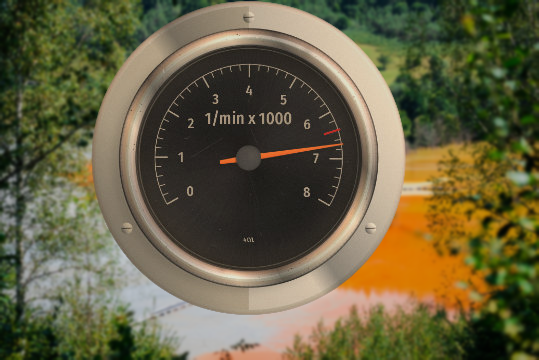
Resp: {"value": 6700, "unit": "rpm"}
